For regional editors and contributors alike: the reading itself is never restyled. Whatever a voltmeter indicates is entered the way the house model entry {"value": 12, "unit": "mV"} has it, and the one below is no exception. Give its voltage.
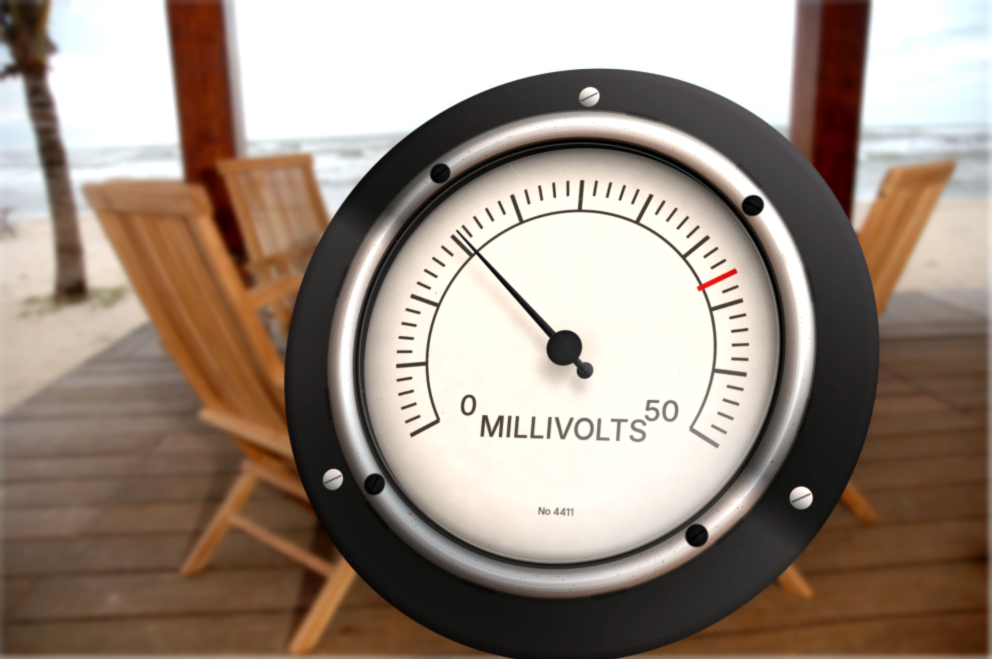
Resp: {"value": 15.5, "unit": "mV"}
